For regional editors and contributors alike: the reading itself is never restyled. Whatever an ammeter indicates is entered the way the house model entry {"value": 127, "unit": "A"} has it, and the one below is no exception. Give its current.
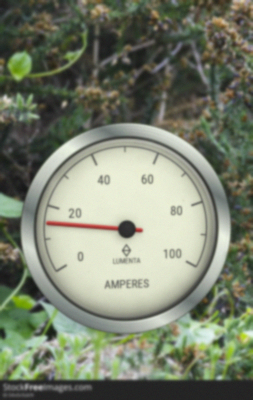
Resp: {"value": 15, "unit": "A"}
